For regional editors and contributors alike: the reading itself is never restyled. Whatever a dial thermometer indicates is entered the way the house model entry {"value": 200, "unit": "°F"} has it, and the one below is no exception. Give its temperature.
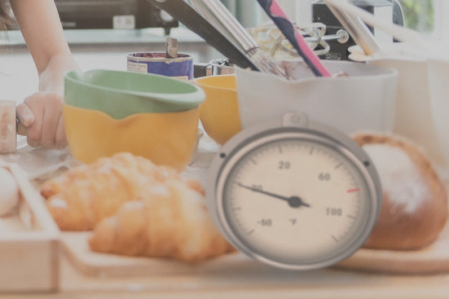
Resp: {"value": -20, "unit": "°F"}
